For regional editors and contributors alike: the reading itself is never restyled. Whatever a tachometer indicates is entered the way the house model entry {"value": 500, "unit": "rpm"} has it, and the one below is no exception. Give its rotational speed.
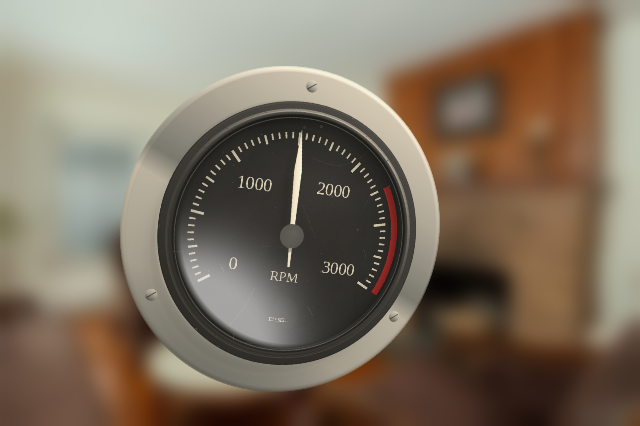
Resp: {"value": 1500, "unit": "rpm"}
